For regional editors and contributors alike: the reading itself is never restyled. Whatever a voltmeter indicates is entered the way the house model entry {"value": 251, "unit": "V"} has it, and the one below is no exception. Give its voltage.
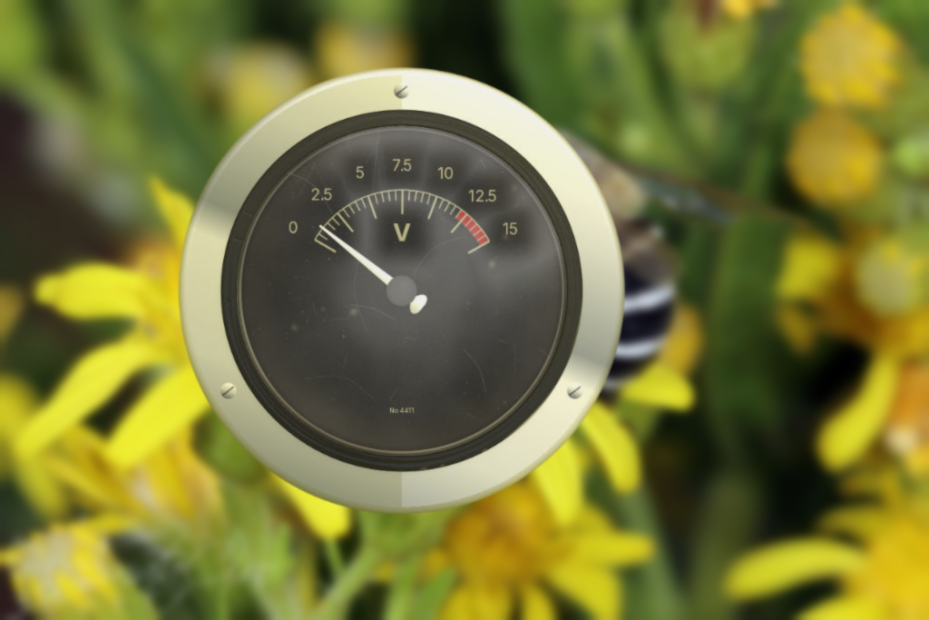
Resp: {"value": 1, "unit": "V"}
